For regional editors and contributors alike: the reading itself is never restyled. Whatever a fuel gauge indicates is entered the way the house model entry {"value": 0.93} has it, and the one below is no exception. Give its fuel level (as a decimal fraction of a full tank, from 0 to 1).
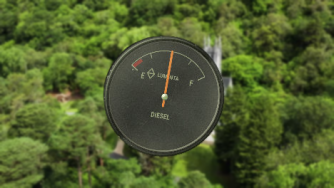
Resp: {"value": 0.5}
